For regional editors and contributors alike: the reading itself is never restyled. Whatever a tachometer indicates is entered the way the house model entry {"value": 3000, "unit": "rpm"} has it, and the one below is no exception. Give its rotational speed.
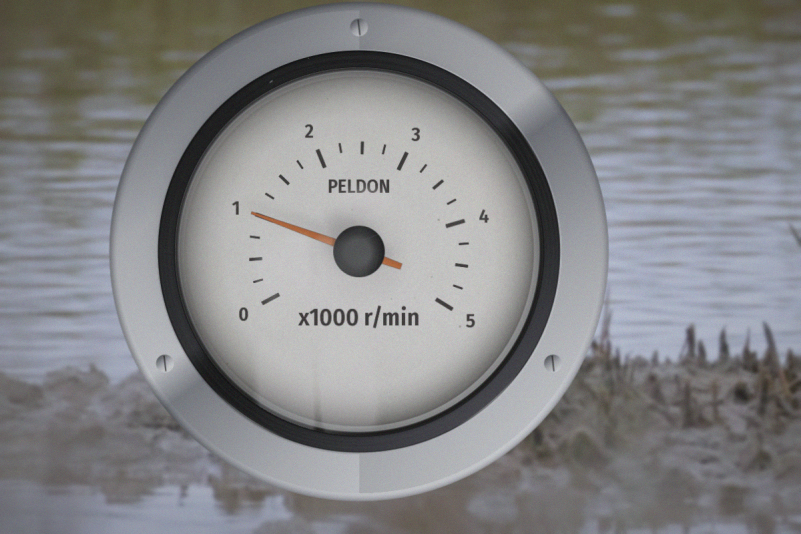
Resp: {"value": 1000, "unit": "rpm"}
